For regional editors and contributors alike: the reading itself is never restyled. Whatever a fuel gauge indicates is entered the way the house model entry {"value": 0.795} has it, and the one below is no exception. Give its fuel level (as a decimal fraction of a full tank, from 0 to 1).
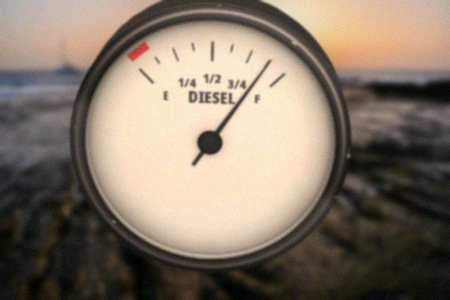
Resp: {"value": 0.875}
